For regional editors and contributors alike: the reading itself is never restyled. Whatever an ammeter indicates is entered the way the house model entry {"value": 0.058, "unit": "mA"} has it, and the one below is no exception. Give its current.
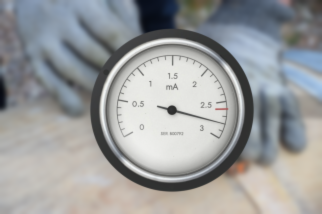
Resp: {"value": 2.8, "unit": "mA"}
